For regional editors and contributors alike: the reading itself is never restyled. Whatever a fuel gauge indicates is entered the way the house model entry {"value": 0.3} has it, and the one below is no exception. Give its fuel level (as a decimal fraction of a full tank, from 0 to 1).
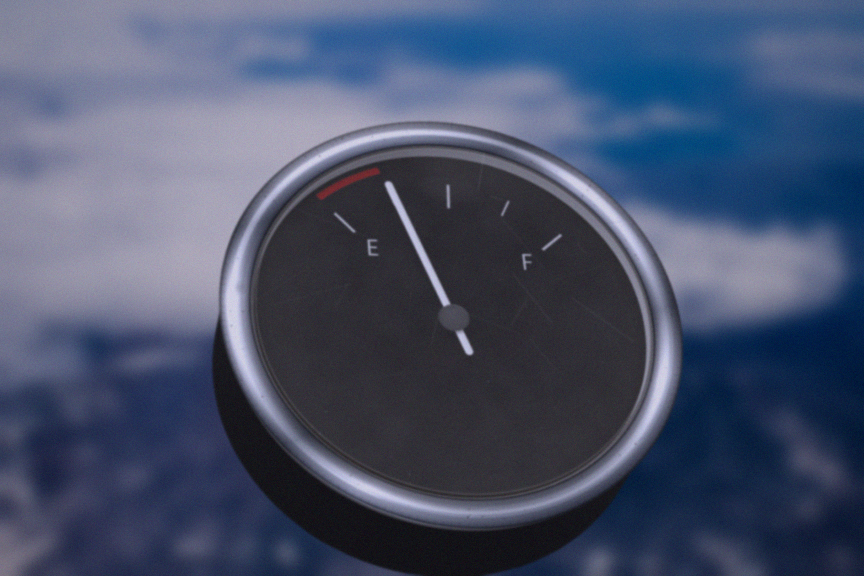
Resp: {"value": 0.25}
